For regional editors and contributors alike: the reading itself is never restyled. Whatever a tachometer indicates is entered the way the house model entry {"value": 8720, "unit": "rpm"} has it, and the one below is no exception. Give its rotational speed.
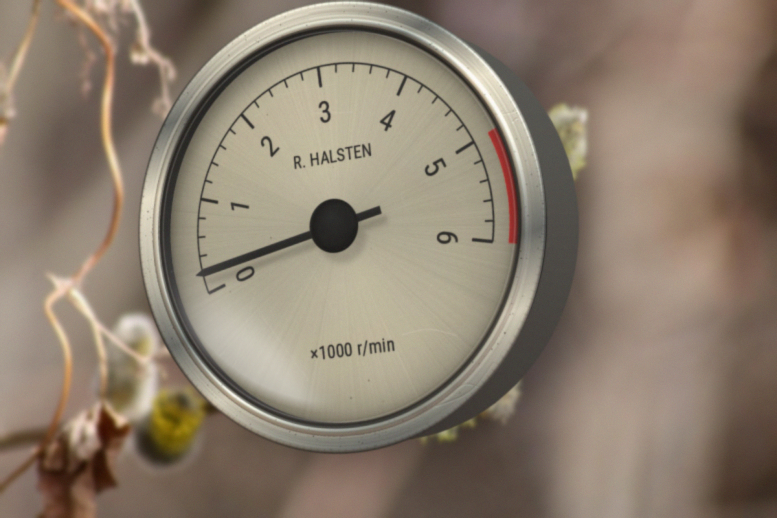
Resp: {"value": 200, "unit": "rpm"}
